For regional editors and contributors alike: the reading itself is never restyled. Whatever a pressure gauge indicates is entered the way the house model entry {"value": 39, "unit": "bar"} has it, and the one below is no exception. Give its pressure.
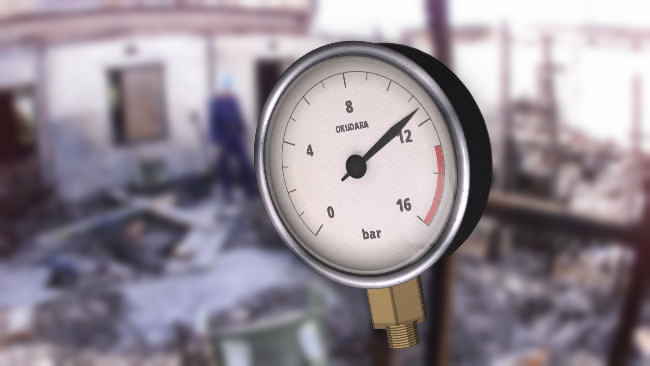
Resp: {"value": 11.5, "unit": "bar"}
